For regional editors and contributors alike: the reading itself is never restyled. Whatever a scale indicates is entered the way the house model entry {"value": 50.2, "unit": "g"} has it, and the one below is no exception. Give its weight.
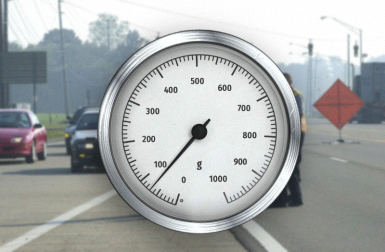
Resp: {"value": 70, "unit": "g"}
